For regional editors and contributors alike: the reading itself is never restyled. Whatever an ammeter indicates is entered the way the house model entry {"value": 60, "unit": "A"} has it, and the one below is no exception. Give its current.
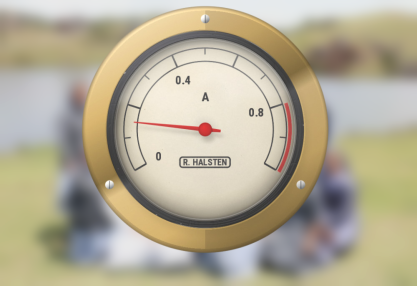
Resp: {"value": 0.15, "unit": "A"}
